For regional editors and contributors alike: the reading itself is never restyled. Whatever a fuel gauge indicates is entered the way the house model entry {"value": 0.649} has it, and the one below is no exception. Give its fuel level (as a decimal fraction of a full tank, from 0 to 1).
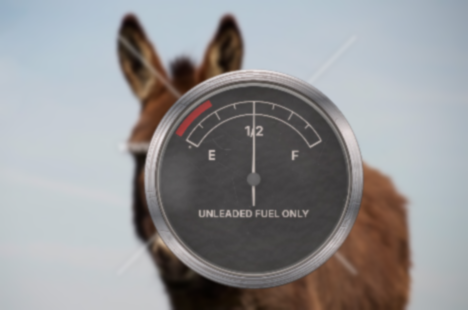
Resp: {"value": 0.5}
